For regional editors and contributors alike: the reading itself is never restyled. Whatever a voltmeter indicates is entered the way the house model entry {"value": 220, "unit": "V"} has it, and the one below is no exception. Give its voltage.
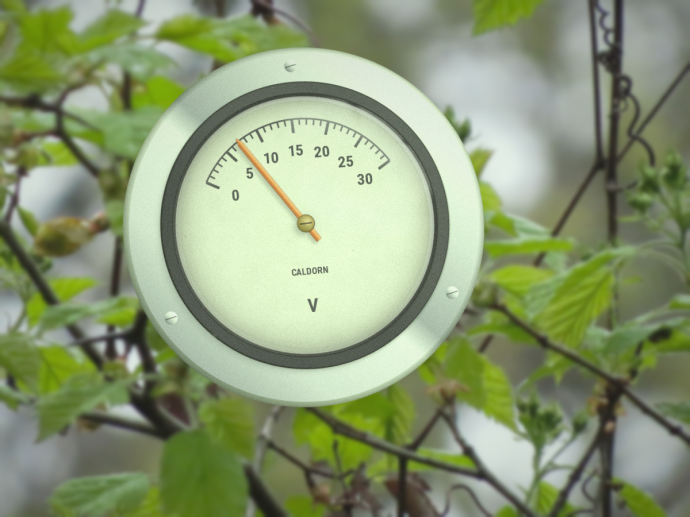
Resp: {"value": 7, "unit": "V"}
